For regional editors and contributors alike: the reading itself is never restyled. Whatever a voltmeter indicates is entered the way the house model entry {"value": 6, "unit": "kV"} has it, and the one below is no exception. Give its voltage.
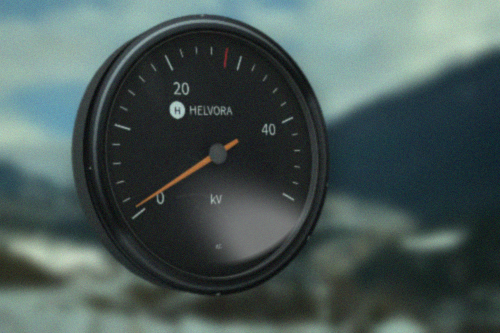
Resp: {"value": 1, "unit": "kV"}
